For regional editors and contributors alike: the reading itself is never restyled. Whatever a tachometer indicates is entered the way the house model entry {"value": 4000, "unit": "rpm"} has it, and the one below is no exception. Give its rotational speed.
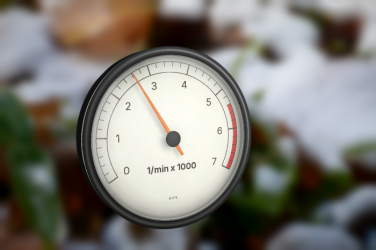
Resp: {"value": 2600, "unit": "rpm"}
